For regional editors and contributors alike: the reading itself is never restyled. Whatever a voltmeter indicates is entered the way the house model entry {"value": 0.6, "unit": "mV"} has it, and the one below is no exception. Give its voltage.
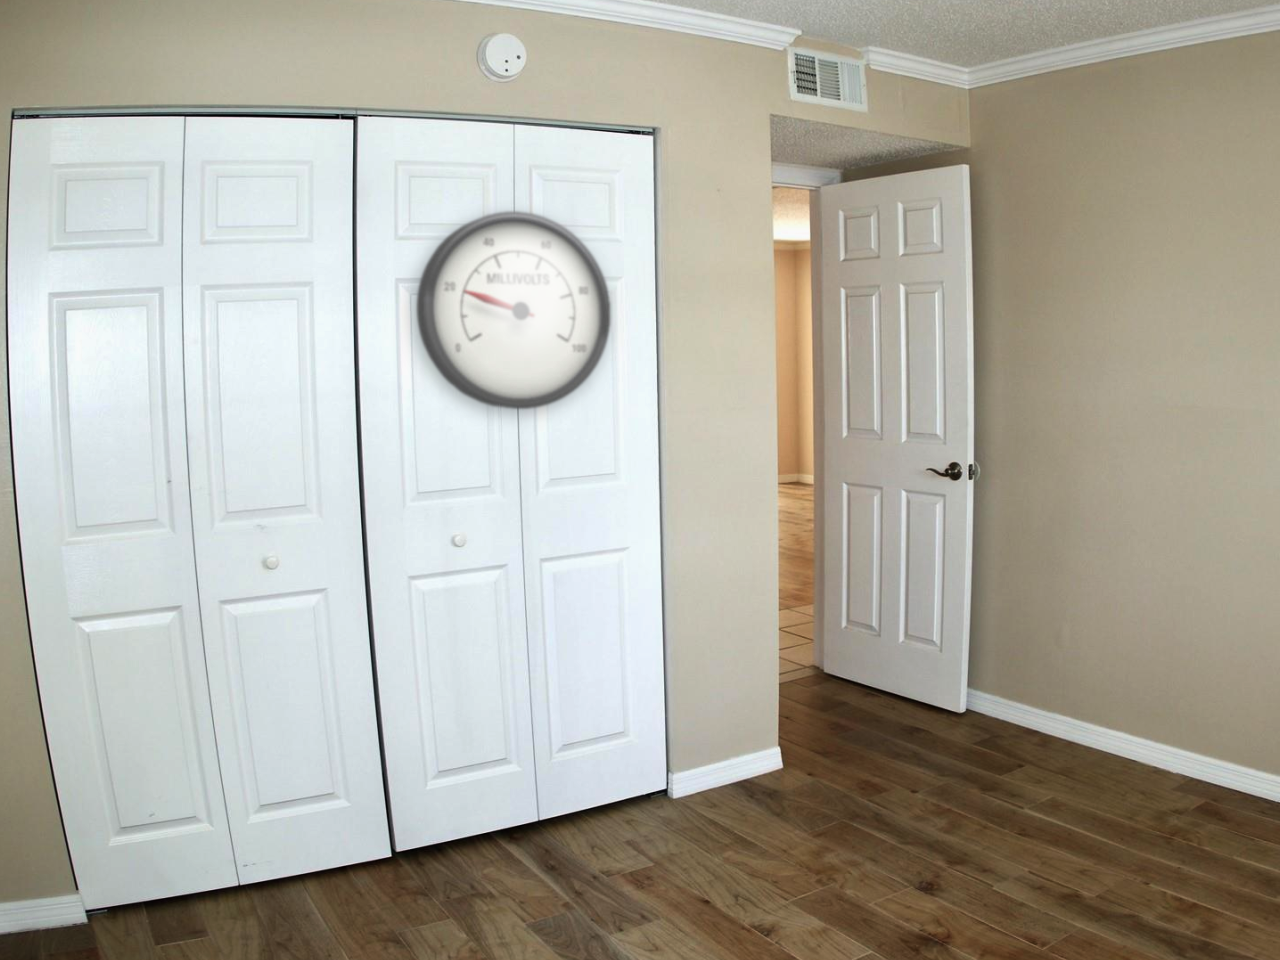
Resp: {"value": 20, "unit": "mV"}
